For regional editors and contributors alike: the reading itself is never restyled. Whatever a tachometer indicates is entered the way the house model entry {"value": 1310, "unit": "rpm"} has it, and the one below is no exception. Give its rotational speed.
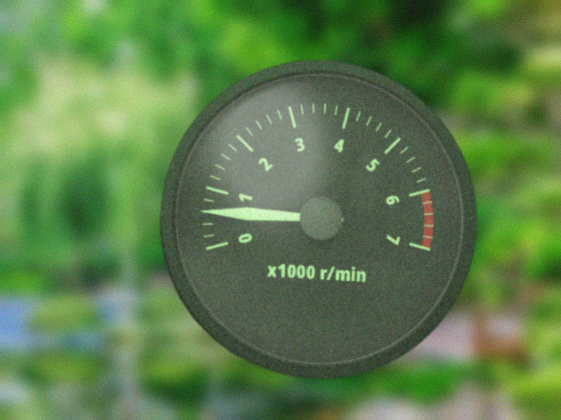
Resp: {"value": 600, "unit": "rpm"}
